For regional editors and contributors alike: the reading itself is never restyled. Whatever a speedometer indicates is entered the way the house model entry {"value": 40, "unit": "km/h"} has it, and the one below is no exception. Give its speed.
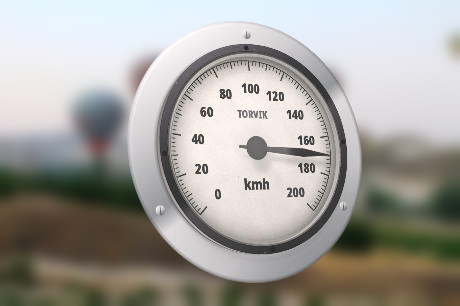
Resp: {"value": 170, "unit": "km/h"}
